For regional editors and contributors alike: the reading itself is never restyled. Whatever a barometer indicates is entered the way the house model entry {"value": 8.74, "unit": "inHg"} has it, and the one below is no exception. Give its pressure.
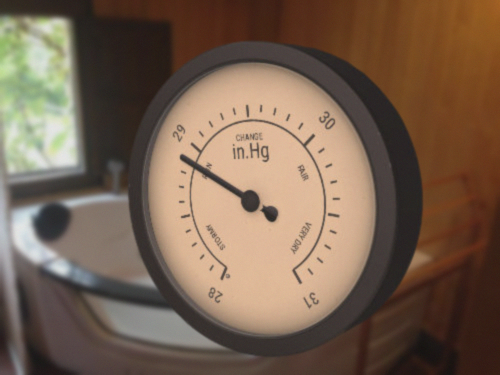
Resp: {"value": 28.9, "unit": "inHg"}
